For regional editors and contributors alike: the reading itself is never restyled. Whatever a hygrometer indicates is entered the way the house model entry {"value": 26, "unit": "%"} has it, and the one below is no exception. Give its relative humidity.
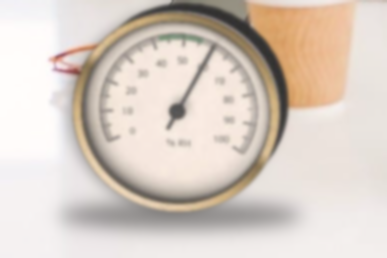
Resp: {"value": 60, "unit": "%"}
